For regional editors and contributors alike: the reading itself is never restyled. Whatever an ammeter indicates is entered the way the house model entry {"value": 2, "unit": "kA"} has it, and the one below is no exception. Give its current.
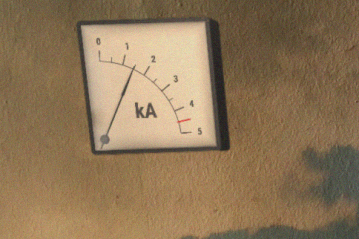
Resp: {"value": 1.5, "unit": "kA"}
